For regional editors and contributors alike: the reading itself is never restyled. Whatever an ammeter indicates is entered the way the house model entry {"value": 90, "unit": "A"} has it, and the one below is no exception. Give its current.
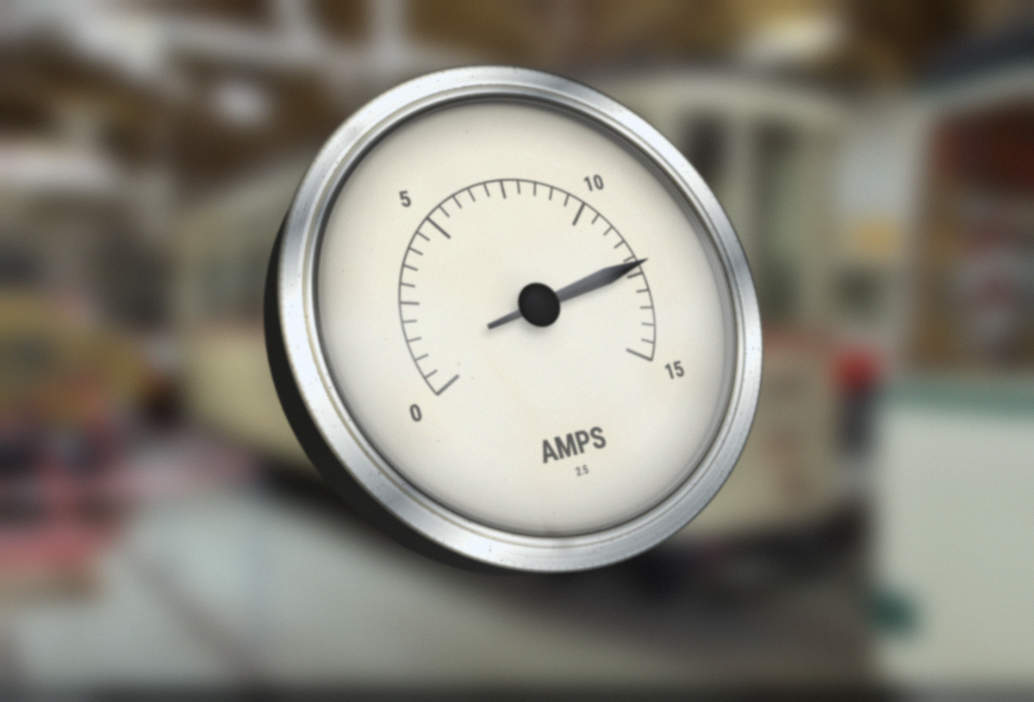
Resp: {"value": 12.25, "unit": "A"}
